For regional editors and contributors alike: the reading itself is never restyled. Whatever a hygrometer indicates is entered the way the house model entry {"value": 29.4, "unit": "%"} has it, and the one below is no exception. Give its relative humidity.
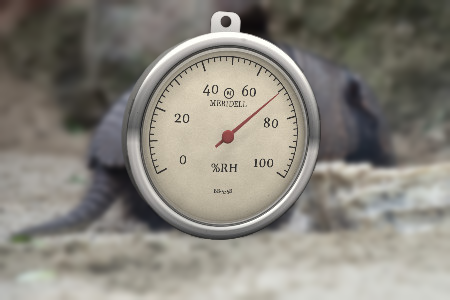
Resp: {"value": 70, "unit": "%"}
